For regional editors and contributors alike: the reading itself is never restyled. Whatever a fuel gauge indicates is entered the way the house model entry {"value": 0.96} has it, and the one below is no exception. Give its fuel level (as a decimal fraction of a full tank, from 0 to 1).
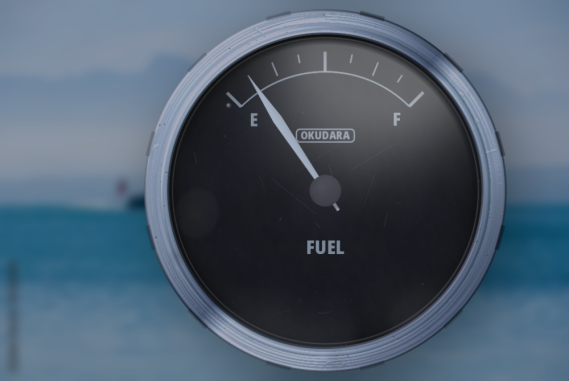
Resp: {"value": 0.125}
